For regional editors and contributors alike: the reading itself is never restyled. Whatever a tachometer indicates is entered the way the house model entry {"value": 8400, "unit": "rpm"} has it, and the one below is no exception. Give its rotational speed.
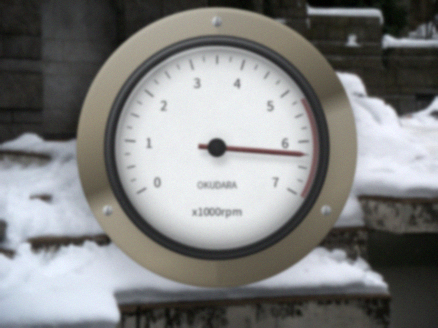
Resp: {"value": 6250, "unit": "rpm"}
